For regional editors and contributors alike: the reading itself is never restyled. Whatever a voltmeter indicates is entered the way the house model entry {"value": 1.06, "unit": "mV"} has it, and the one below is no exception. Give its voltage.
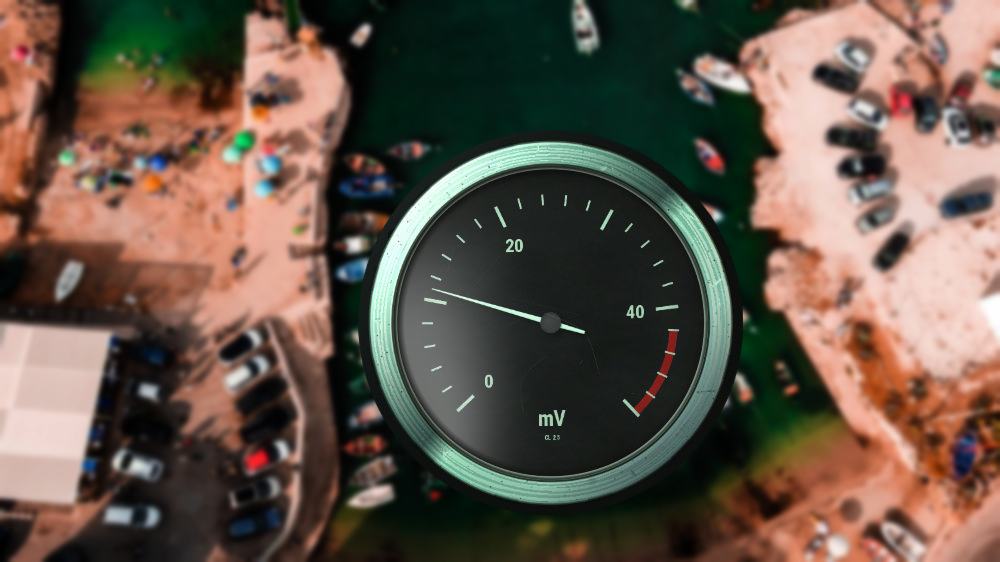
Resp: {"value": 11, "unit": "mV"}
